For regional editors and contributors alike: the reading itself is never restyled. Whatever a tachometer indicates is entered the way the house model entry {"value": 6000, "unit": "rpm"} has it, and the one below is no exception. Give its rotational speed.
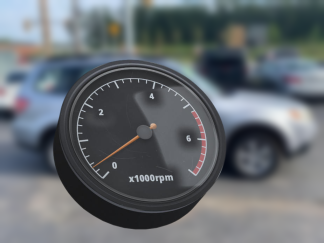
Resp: {"value": 300, "unit": "rpm"}
